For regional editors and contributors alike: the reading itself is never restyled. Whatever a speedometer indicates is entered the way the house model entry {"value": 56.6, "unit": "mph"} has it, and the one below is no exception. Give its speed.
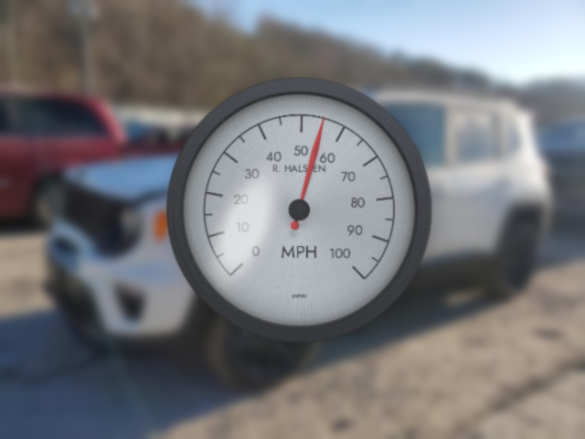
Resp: {"value": 55, "unit": "mph"}
